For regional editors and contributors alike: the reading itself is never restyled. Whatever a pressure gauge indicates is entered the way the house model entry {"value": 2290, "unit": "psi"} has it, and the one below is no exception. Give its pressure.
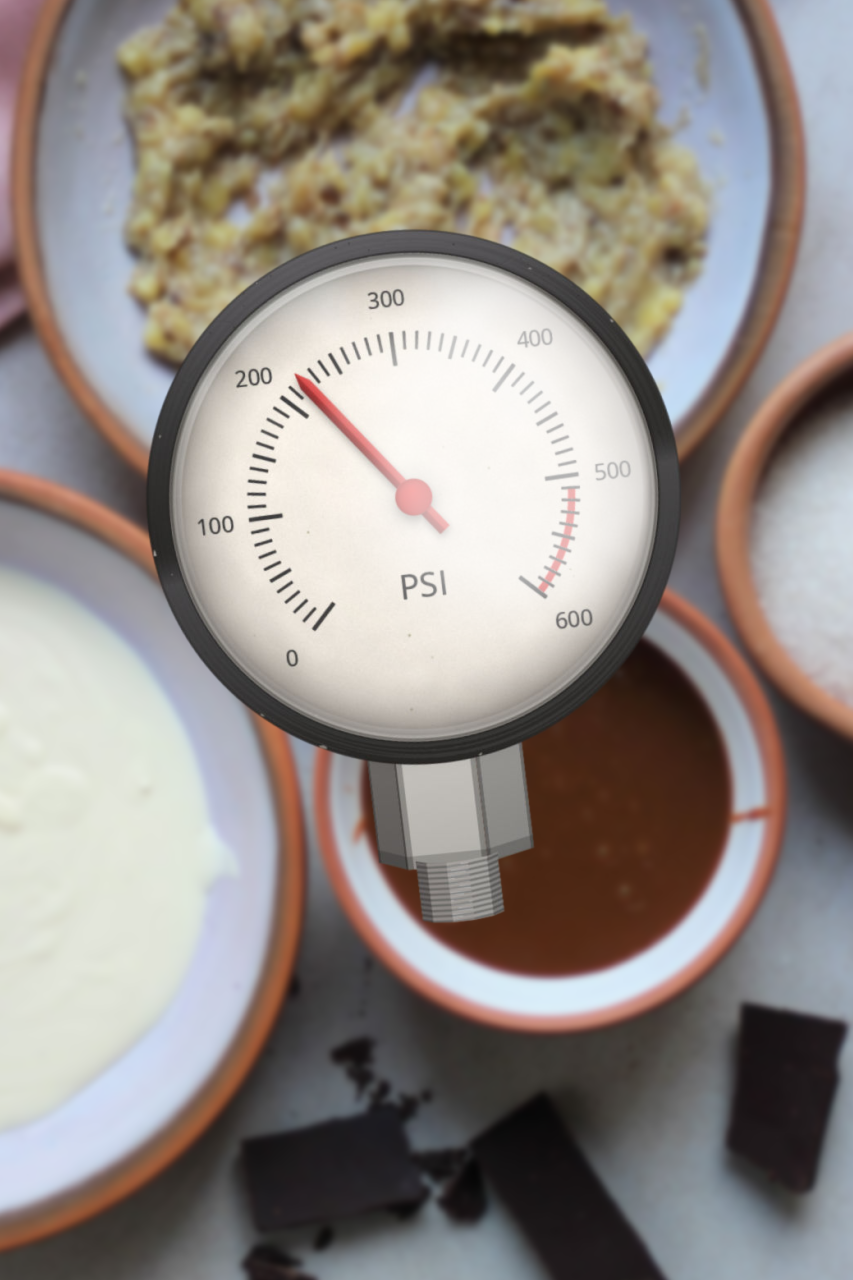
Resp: {"value": 220, "unit": "psi"}
